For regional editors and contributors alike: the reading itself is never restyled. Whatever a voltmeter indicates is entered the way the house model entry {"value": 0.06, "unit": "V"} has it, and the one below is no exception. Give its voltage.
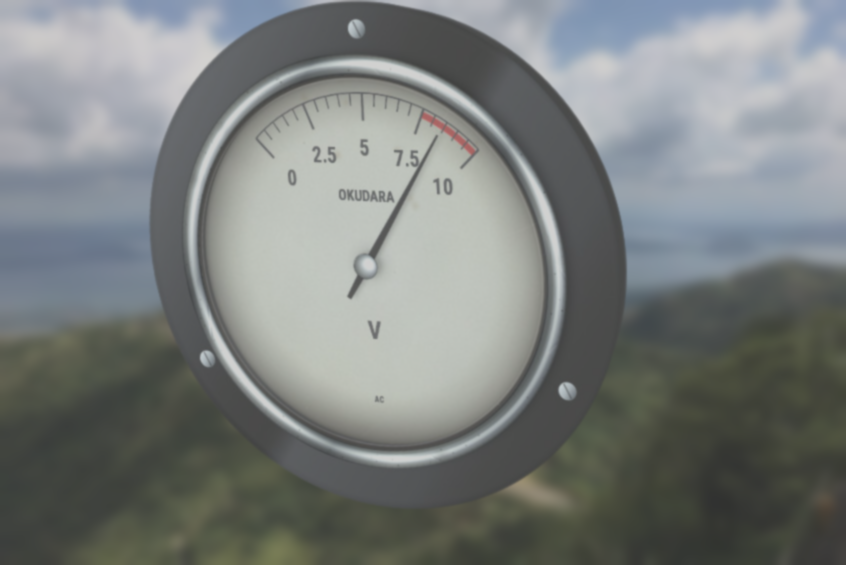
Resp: {"value": 8.5, "unit": "V"}
